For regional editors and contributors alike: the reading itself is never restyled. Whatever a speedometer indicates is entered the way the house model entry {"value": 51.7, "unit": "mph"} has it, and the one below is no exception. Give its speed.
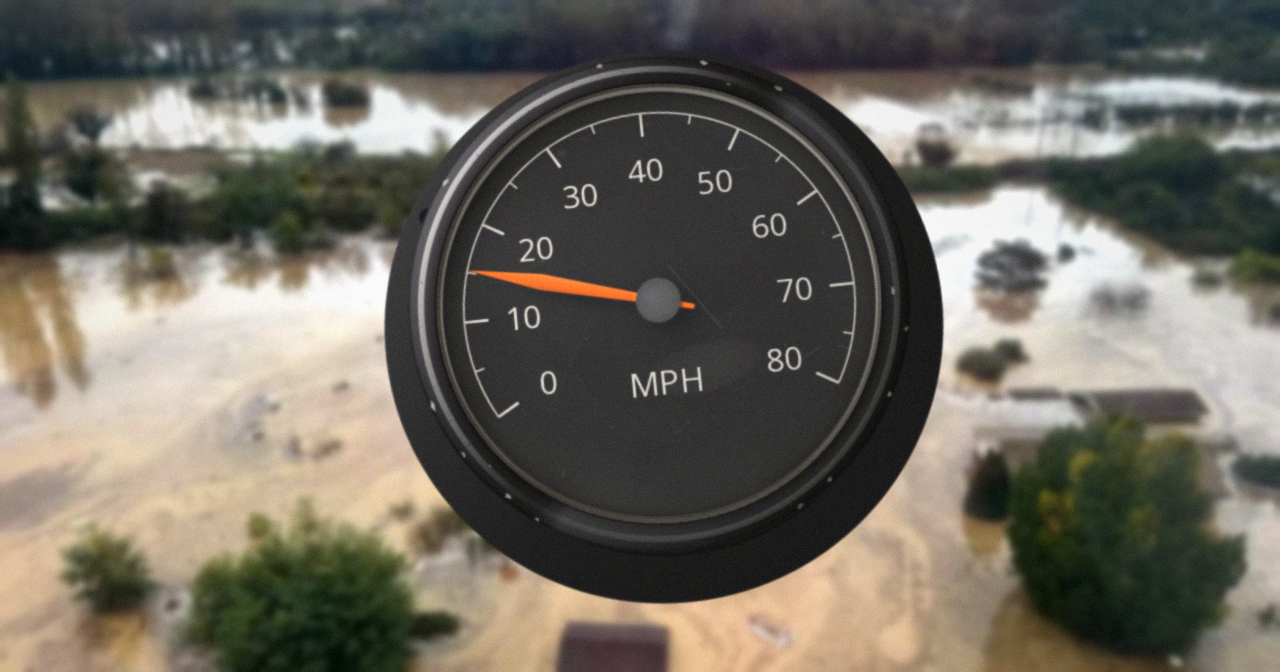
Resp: {"value": 15, "unit": "mph"}
